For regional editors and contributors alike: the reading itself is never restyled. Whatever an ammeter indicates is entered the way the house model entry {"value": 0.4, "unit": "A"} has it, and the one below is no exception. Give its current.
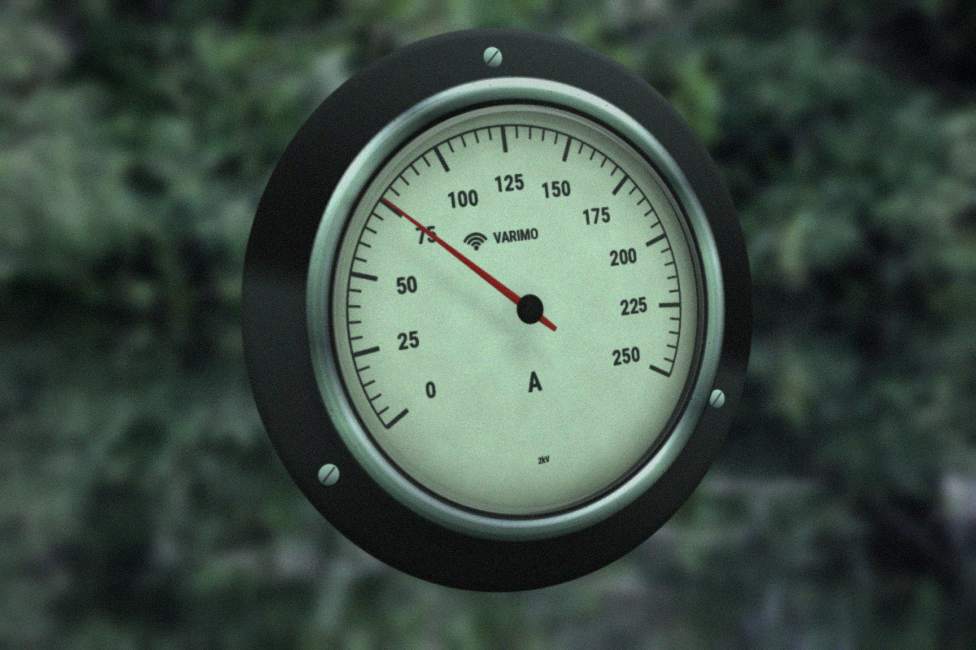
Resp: {"value": 75, "unit": "A"}
